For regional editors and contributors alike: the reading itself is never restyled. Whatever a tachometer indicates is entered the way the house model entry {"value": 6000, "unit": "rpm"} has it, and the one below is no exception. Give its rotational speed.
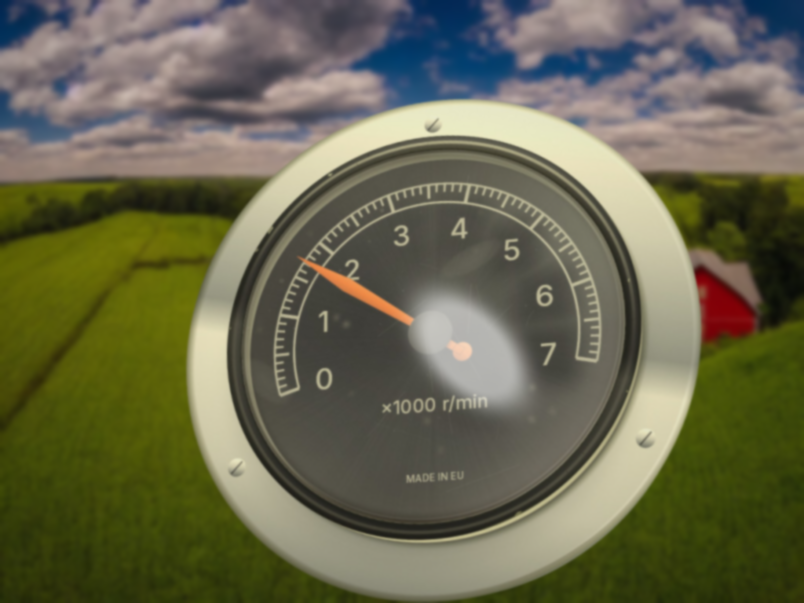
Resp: {"value": 1700, "unit": "rpm"}
